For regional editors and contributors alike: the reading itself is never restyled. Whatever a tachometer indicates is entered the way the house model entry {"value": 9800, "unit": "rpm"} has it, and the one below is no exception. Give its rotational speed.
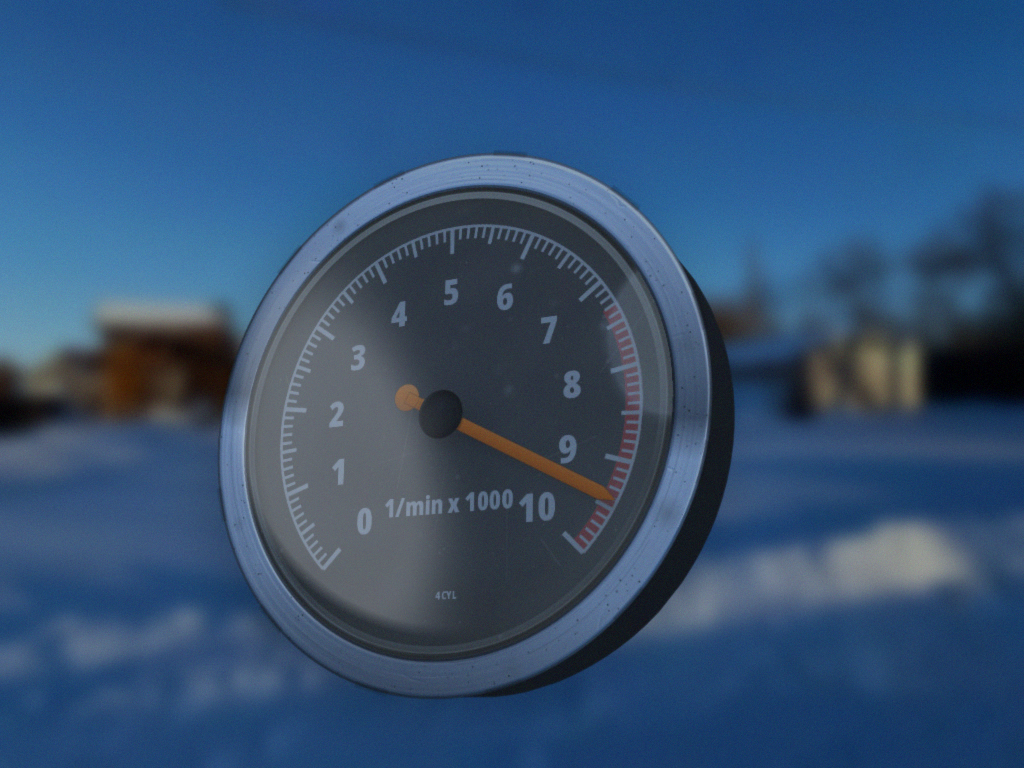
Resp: {"value": 9400, "unit": "rpm"}
